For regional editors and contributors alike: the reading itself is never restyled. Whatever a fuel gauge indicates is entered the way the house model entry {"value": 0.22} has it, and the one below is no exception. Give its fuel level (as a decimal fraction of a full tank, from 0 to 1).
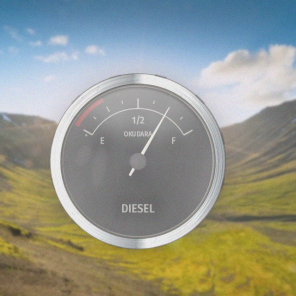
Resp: {"value": 0.75}
